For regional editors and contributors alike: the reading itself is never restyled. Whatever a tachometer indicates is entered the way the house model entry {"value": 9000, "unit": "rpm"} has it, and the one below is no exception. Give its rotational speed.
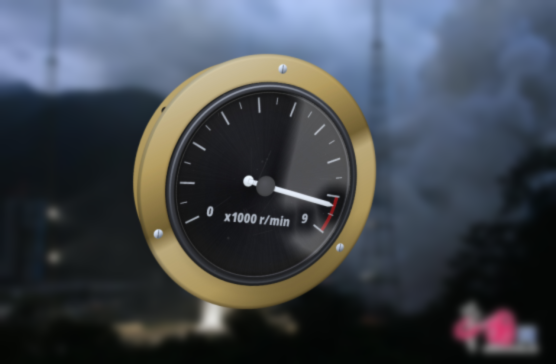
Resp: {"value": 8250, "unit": "rpm"}
